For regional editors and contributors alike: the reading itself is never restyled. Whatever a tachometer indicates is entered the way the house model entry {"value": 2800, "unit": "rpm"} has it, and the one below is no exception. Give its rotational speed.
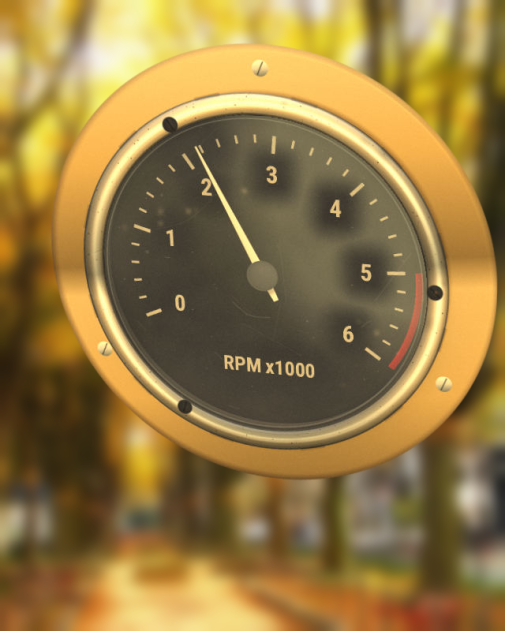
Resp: {"value": 2200, "unit": "rpm"}
